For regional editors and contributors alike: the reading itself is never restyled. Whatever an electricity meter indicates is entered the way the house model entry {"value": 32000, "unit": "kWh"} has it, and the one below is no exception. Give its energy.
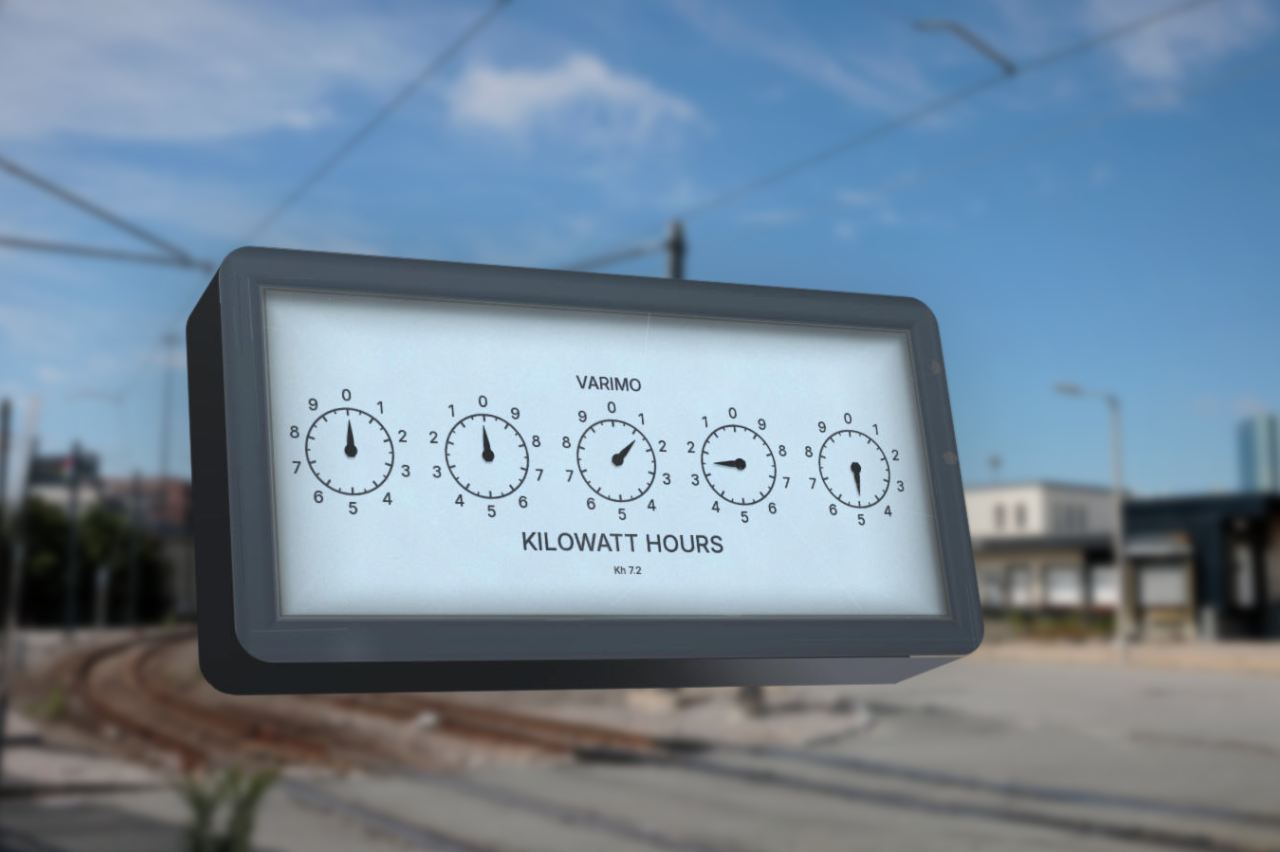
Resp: {"value": 125, "unit": "kWh"}
